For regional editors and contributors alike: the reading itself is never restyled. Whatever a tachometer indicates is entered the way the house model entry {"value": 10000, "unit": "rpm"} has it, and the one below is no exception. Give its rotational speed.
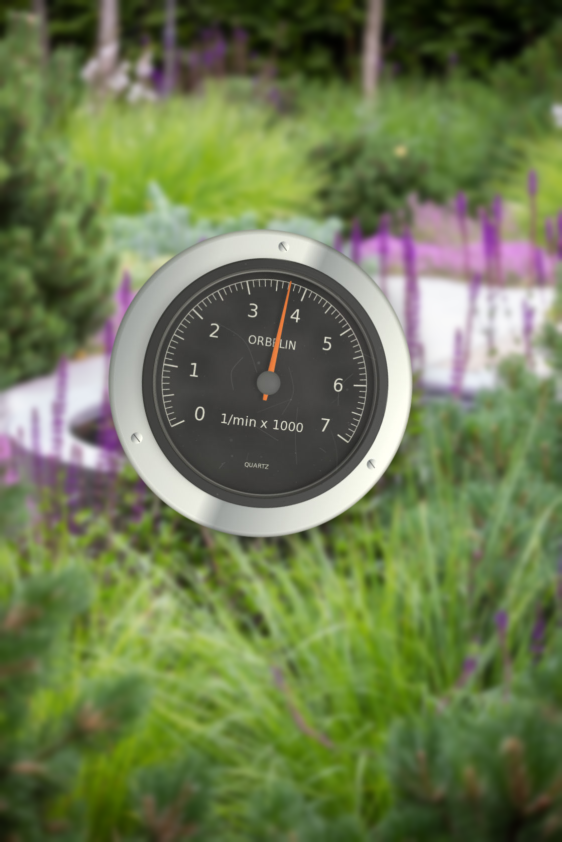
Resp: {"value": 3700, "unit": "rpm"}
